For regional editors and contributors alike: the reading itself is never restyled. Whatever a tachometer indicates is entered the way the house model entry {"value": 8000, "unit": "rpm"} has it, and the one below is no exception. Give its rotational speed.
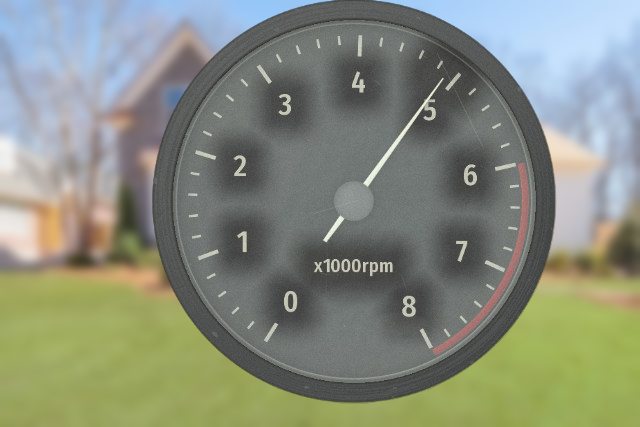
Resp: {"value": 4900, "unit": "rpm"}
